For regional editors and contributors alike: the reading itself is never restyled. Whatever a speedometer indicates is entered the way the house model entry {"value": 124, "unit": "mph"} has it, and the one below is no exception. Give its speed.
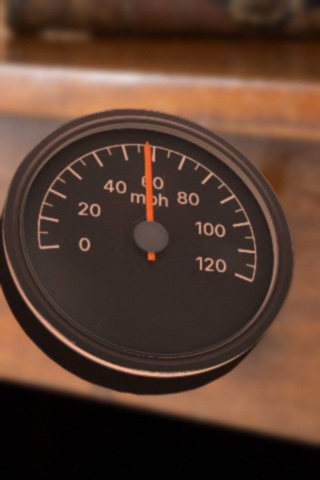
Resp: {"value": 57.5, "unit": "mph"}
